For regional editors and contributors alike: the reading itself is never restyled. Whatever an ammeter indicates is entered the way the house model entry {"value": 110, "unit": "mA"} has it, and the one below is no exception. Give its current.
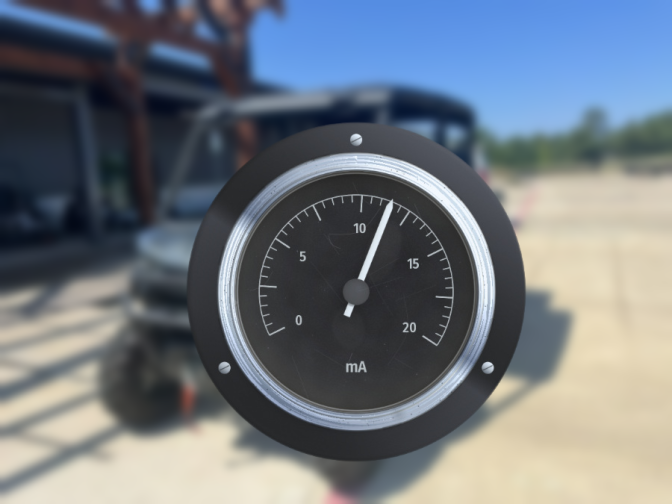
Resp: {"value": 11.5, "unit": "mA"}
